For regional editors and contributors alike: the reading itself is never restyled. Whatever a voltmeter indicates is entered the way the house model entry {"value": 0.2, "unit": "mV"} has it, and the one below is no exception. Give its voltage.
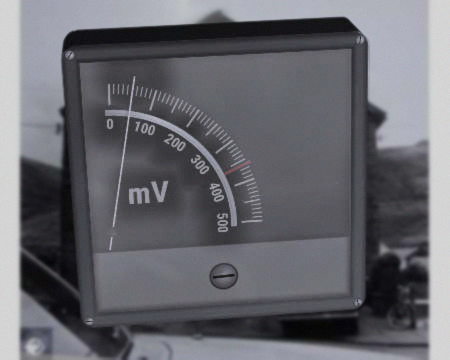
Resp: {"value": 50, "unit": "mV"}
